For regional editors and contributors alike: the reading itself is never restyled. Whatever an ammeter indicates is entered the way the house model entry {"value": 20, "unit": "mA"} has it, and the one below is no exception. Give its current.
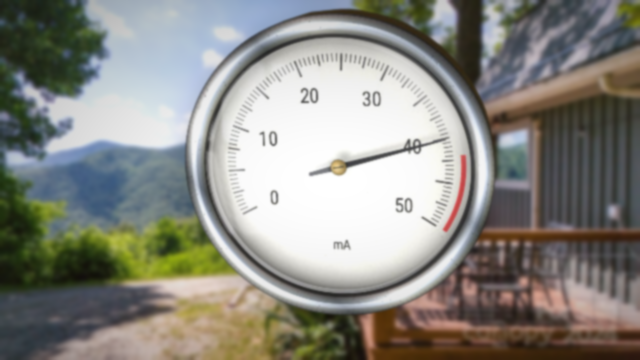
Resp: {"value": 40, "unit": "mA"}
